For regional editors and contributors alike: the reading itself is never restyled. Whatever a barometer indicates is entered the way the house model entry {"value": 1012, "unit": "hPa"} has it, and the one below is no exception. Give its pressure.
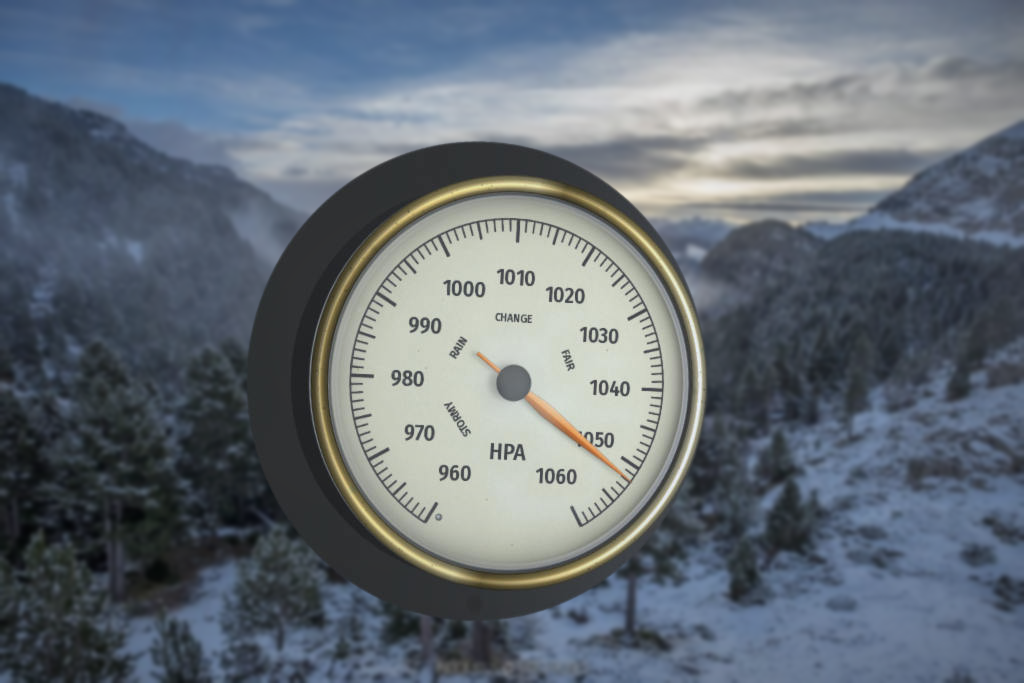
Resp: {"value": 1052, "unit": "hPa"}
